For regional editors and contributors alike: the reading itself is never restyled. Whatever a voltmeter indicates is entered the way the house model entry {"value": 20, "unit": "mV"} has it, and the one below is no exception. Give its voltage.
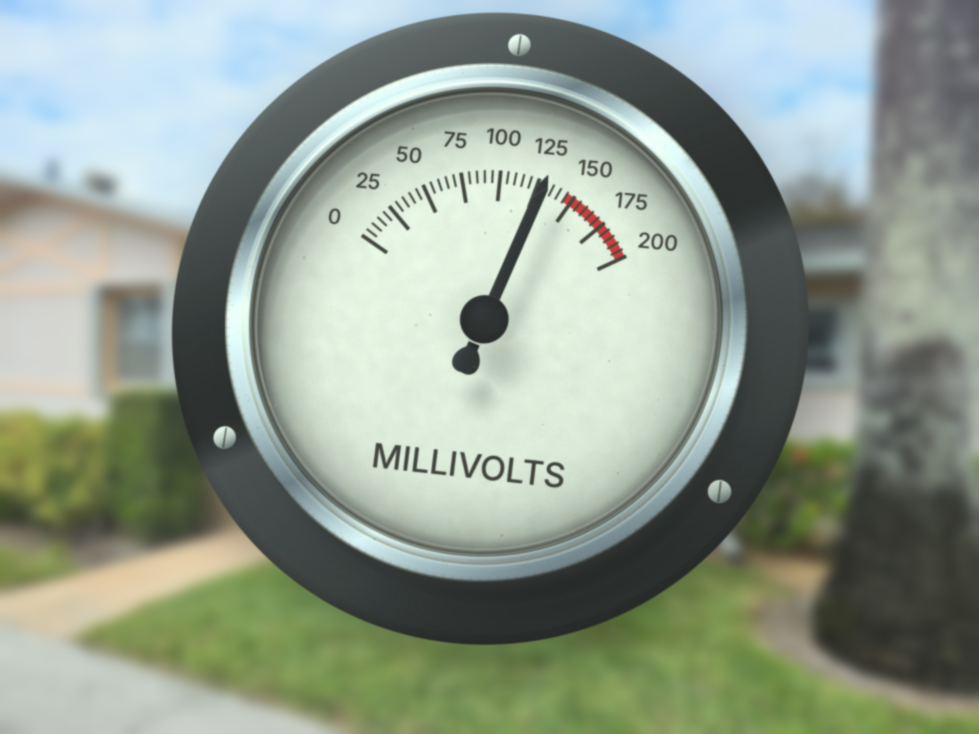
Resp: {"value": 130, "unit": "mV"}
